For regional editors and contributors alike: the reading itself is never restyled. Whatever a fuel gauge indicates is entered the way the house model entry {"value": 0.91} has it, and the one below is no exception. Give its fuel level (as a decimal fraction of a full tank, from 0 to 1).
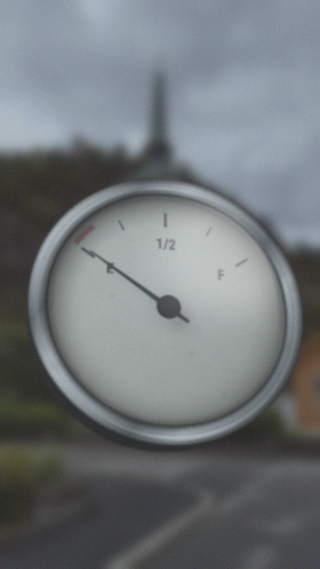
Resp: {"value": 0}
